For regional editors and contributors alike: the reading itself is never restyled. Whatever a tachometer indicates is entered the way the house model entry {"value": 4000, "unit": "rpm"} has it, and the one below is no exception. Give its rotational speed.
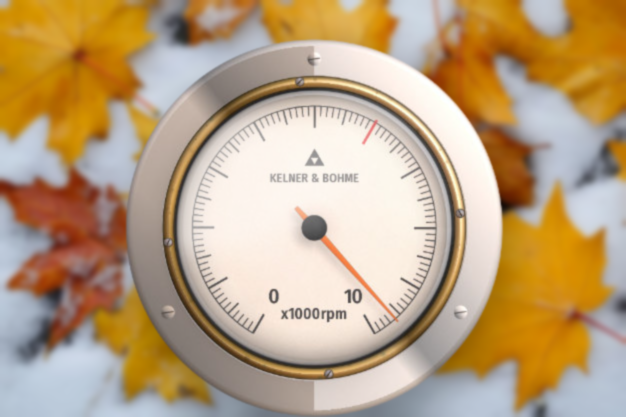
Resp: {"value": 9600, "unit": "rpm"}
